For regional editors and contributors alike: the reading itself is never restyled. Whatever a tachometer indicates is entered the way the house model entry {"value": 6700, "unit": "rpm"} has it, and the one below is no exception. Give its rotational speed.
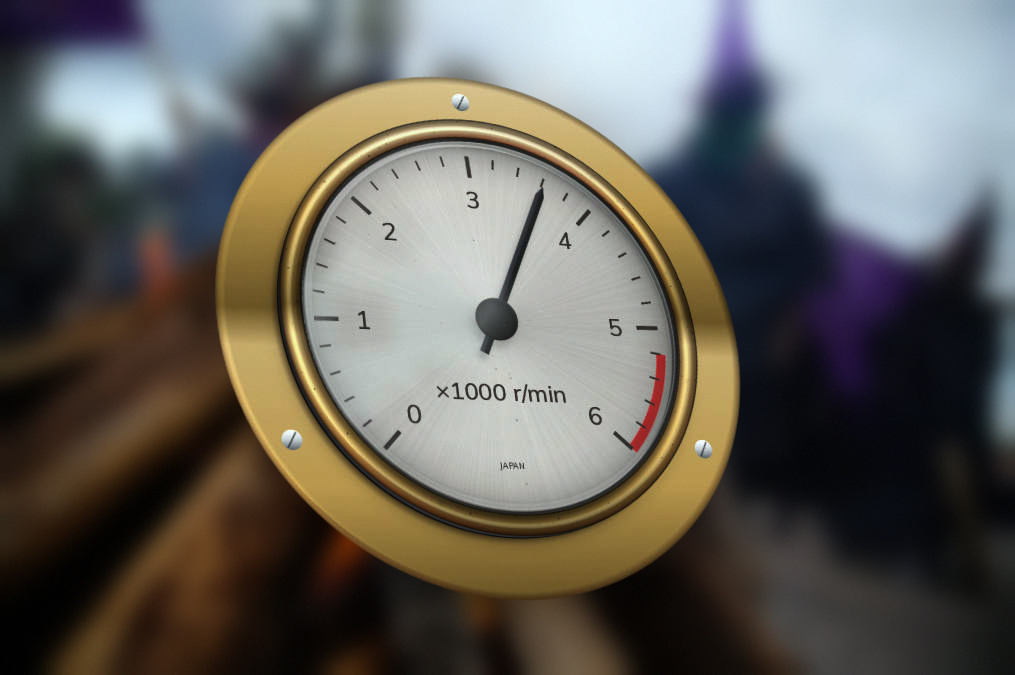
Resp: {"value": 3600, "unit": "rpm"}
